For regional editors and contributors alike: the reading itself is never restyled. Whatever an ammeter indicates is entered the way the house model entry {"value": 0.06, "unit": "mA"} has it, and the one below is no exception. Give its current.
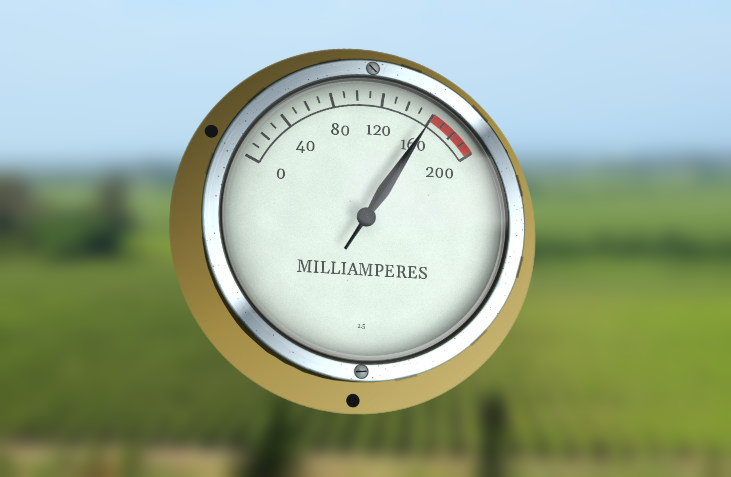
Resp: {"value": 160, "unit": "mA"}
